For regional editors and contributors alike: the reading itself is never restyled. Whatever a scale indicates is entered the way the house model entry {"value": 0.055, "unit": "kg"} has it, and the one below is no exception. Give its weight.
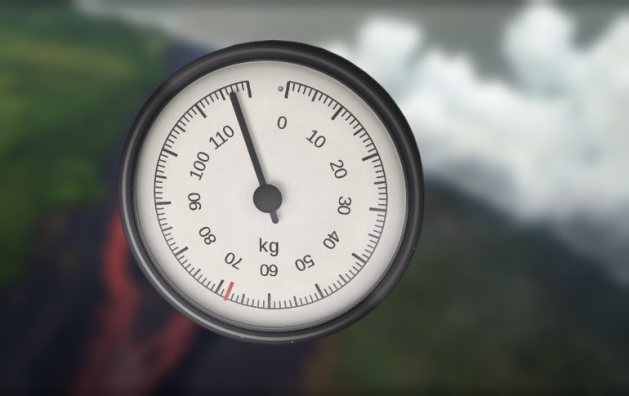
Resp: {"value": 117, "unit": "kg"}
